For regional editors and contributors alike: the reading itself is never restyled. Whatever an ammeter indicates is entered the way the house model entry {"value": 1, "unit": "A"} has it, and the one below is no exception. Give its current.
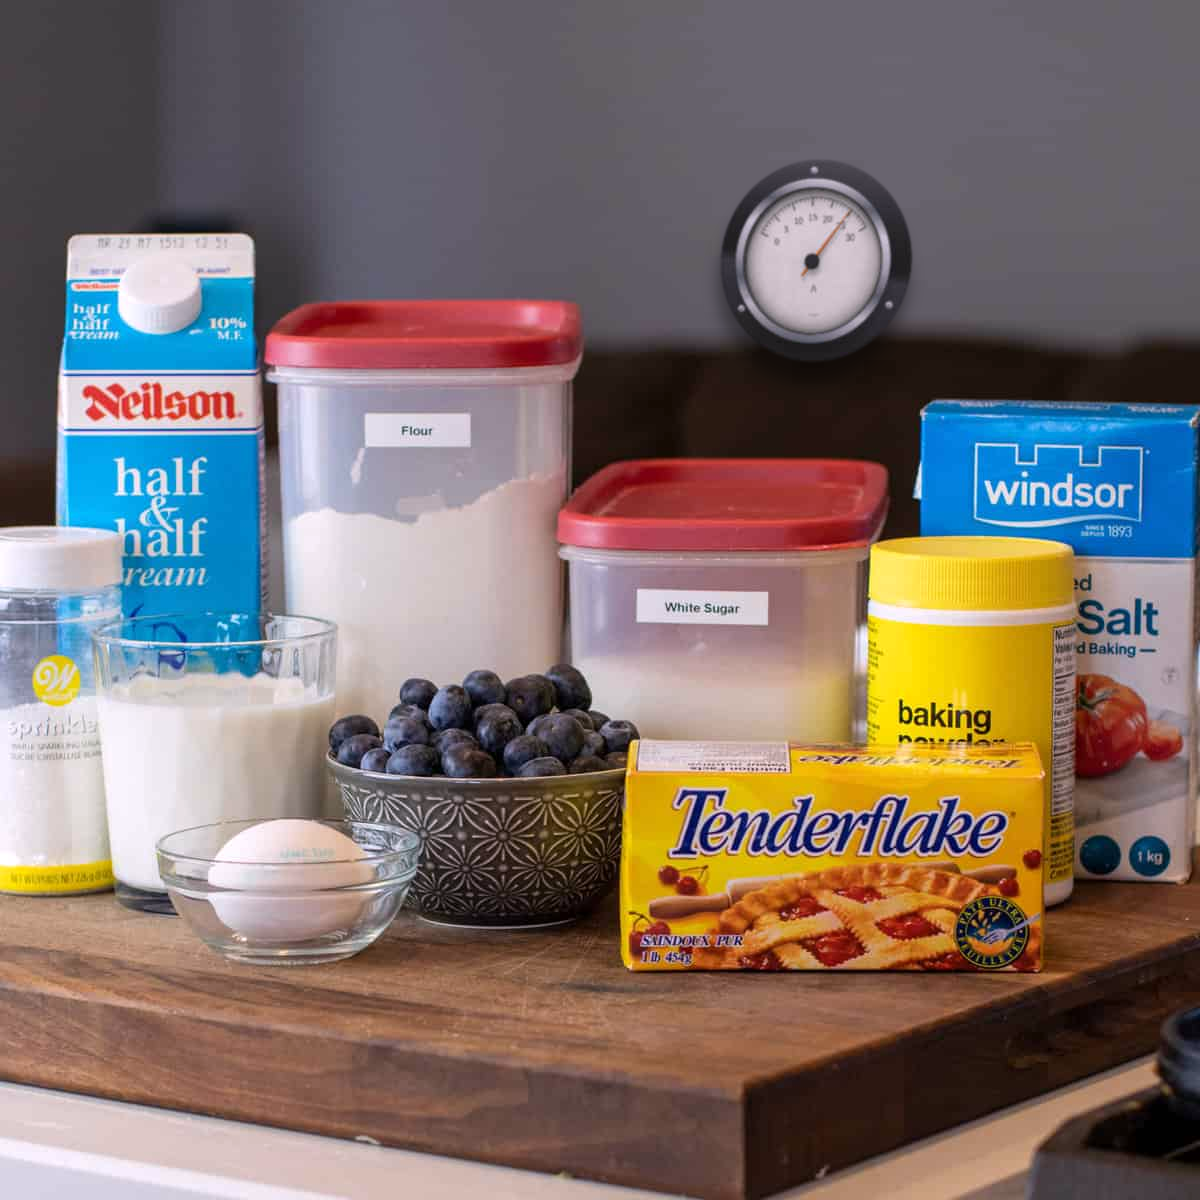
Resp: {"value": 25, "unit": "A"}
